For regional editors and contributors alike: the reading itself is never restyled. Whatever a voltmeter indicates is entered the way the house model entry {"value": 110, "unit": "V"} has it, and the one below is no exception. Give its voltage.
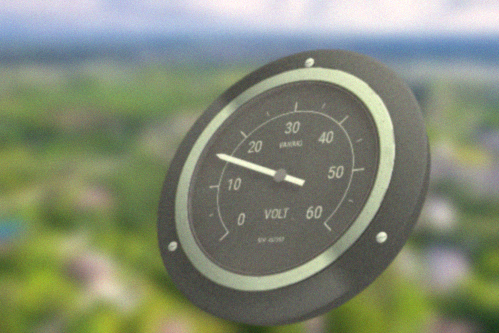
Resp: {"value": 15, "unit": "V"}
